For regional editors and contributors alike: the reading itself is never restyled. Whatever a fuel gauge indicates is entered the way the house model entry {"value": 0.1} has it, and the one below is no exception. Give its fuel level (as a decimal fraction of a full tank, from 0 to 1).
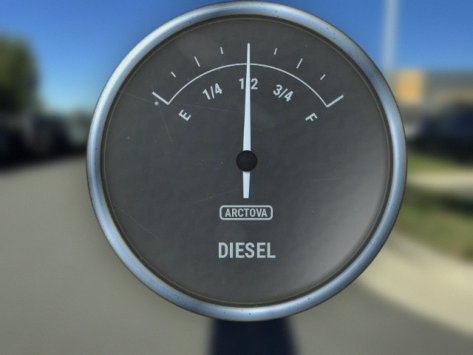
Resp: {"value": 0.5}
